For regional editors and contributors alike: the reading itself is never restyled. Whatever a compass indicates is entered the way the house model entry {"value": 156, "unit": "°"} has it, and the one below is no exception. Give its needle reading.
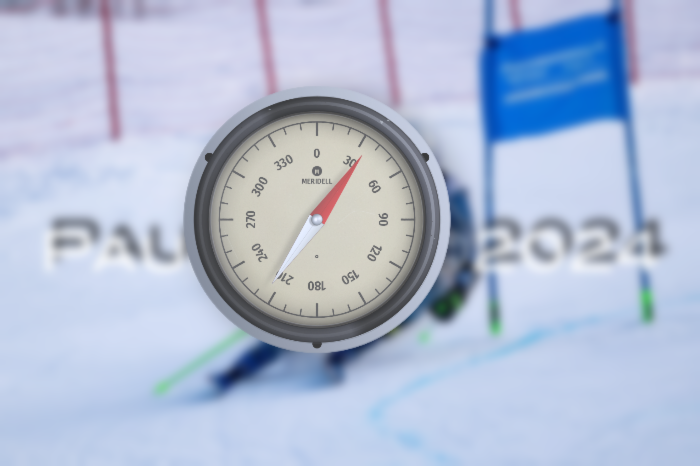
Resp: {"value": 35, "unit": "°"}
